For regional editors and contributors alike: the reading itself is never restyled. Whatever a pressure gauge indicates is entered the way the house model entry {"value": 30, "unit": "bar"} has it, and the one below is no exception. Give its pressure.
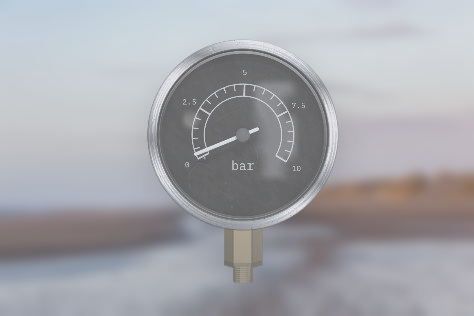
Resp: {"value": 0.25, "unit": "bar"}
